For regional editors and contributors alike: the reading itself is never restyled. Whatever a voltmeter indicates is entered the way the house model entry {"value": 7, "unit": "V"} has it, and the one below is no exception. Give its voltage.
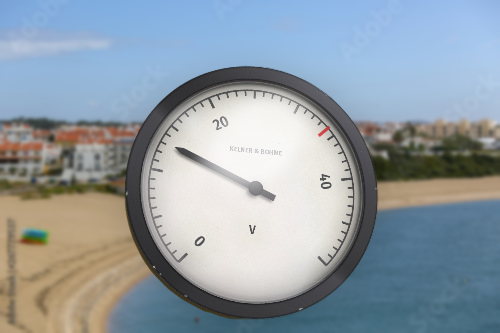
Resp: {"value": 13, "unit": "V"}
